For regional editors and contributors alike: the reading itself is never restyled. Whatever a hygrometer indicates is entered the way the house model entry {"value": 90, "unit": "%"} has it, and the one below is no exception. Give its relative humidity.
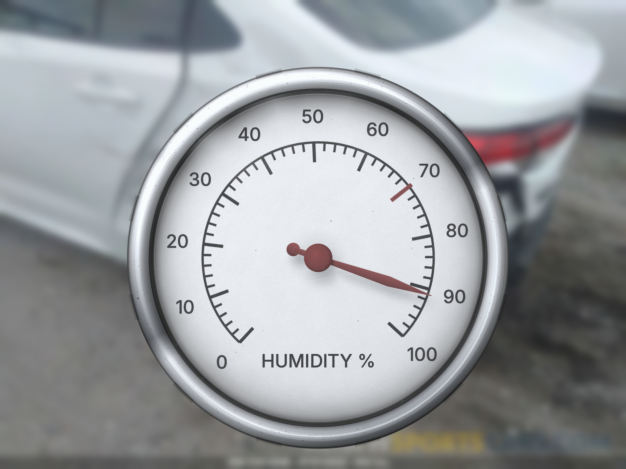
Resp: {"value": 91, "unit": "%"}
